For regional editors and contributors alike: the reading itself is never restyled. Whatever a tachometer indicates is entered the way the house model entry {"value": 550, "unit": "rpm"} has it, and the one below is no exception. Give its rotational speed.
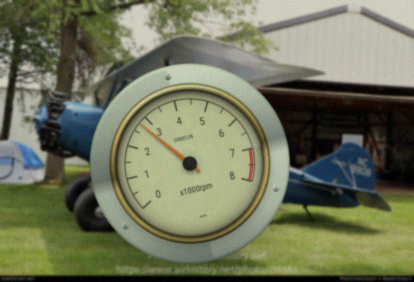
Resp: {"value": 2750, "unit": "rpm"}
